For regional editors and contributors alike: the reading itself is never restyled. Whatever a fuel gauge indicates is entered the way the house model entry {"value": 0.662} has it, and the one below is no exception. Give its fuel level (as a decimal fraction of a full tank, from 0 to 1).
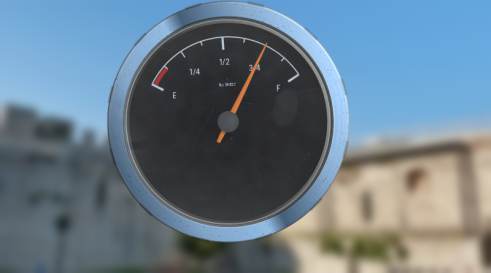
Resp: {"value": 0.75}
